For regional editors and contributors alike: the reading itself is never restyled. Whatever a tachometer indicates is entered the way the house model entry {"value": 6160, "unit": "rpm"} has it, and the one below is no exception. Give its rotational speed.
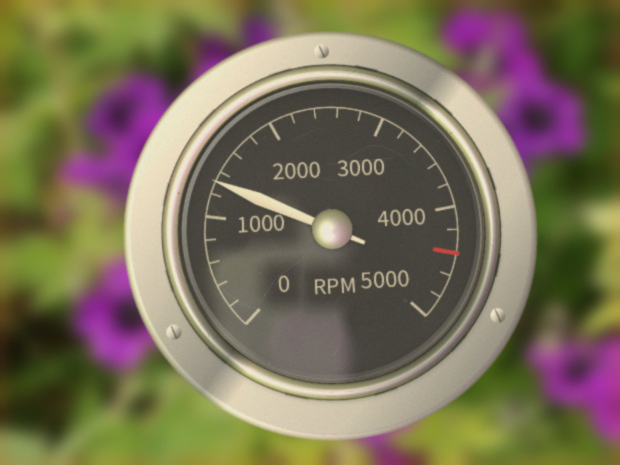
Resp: {"value": 1300, "unit": "rpm"}
